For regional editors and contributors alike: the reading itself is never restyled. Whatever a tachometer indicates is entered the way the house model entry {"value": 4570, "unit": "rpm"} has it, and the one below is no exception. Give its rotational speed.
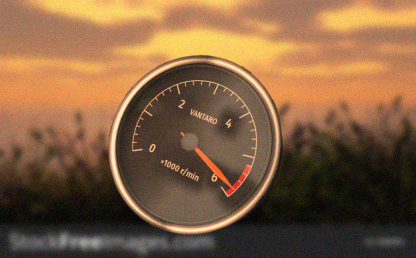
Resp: {"value": 5800, "unit": "rpm"}
